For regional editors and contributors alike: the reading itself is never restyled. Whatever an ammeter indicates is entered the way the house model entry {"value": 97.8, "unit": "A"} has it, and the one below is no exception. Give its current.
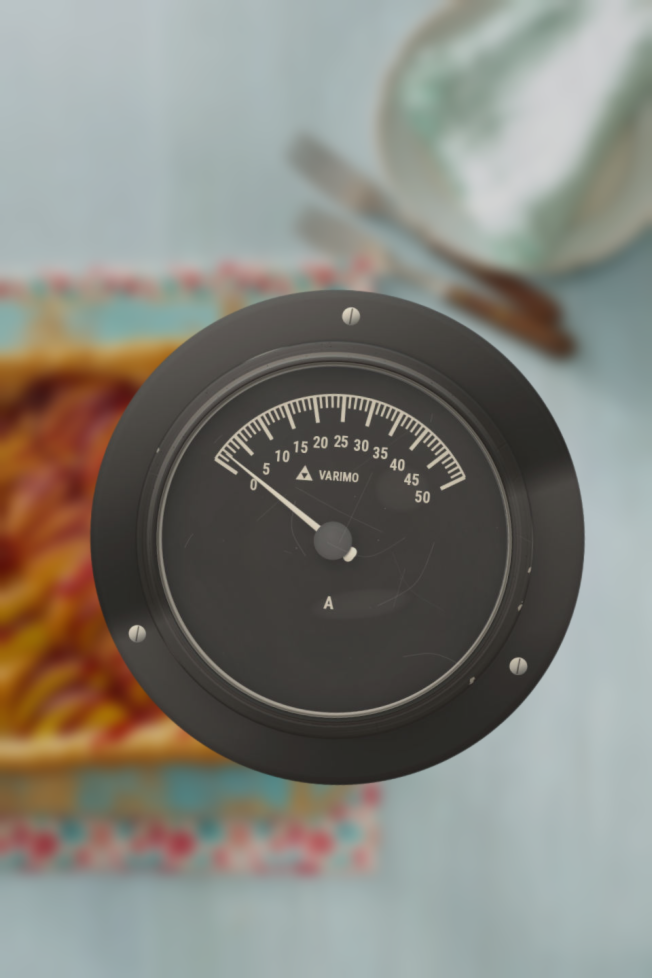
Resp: {"value": 2, "unit": "A"}
